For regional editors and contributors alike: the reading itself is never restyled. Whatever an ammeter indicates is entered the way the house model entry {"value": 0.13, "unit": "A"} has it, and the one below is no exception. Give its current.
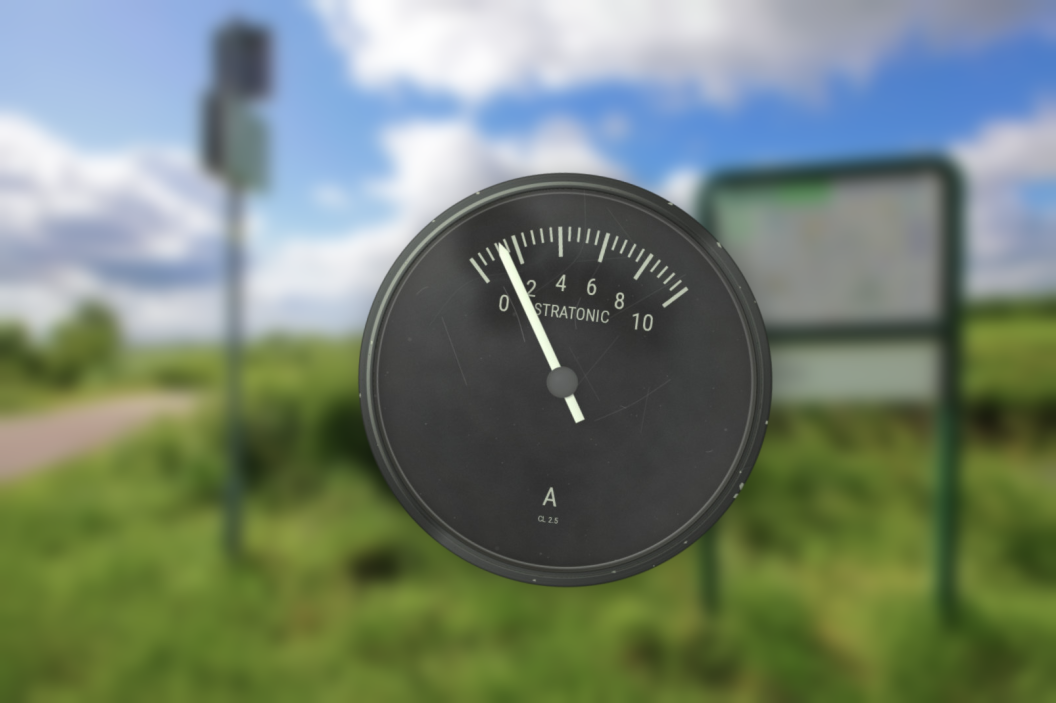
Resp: {"value": 1.4, "unit": "A"}
